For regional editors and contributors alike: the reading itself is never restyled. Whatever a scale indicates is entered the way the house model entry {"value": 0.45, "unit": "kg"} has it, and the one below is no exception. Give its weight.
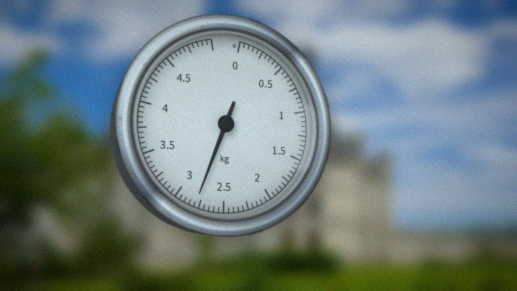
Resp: {"value": 2.8, "unit": "kg"}
